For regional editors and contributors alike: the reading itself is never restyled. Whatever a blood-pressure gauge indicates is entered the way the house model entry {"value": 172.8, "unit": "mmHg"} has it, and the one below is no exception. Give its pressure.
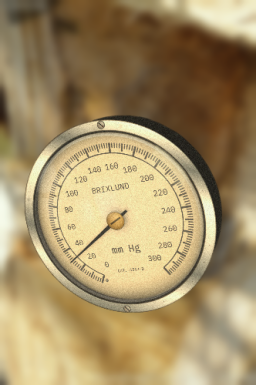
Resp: {"value": 30, "unit": "mmHg"}
